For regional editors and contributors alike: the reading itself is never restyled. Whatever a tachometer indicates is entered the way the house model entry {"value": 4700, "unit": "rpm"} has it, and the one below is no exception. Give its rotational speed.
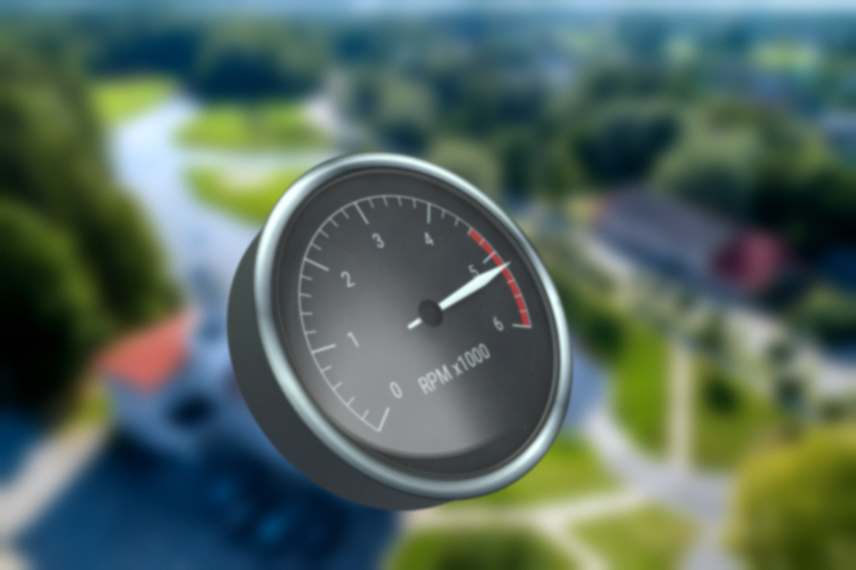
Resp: {"value": 5200, "unit": "rpm"}
